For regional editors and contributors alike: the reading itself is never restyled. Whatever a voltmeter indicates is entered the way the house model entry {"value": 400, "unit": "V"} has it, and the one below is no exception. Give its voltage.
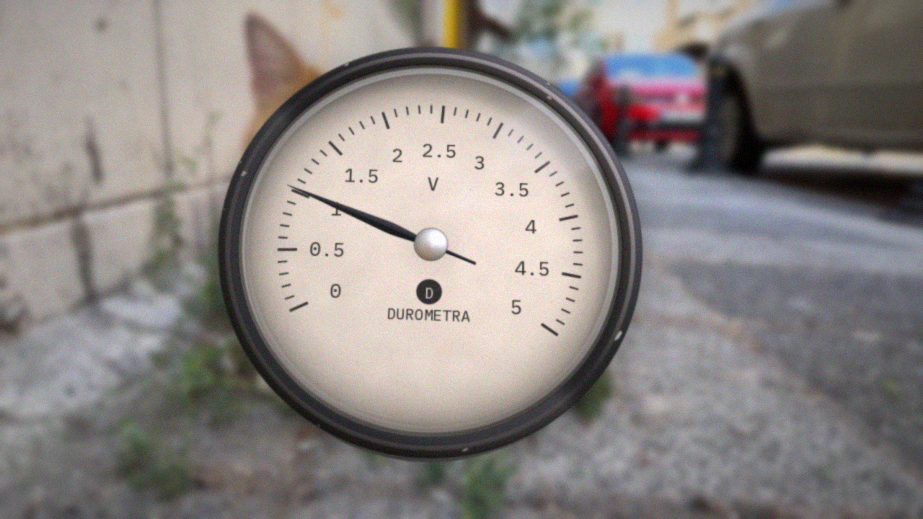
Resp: {"value": 1, "unit": "V"}
